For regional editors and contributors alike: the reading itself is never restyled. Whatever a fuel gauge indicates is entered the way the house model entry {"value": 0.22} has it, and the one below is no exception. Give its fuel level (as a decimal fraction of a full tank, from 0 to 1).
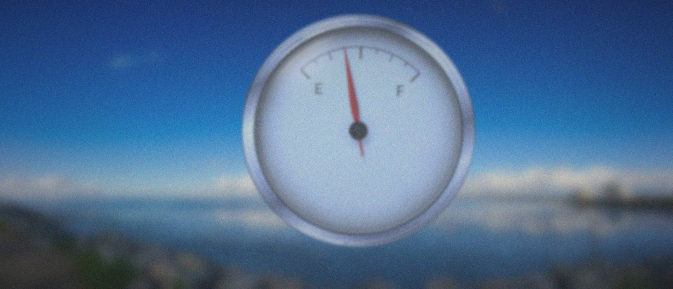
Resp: {"value": 0.375}
